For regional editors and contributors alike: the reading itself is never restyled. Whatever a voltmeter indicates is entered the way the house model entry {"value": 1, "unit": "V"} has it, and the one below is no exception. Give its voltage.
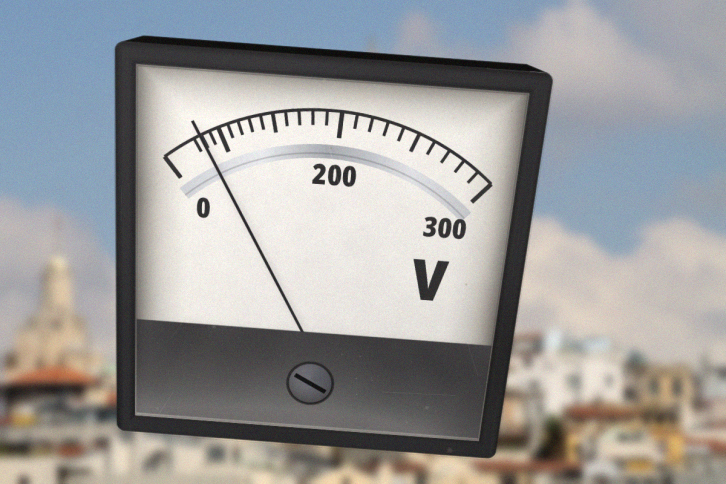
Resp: {"value": 80, "unit": "V"}
